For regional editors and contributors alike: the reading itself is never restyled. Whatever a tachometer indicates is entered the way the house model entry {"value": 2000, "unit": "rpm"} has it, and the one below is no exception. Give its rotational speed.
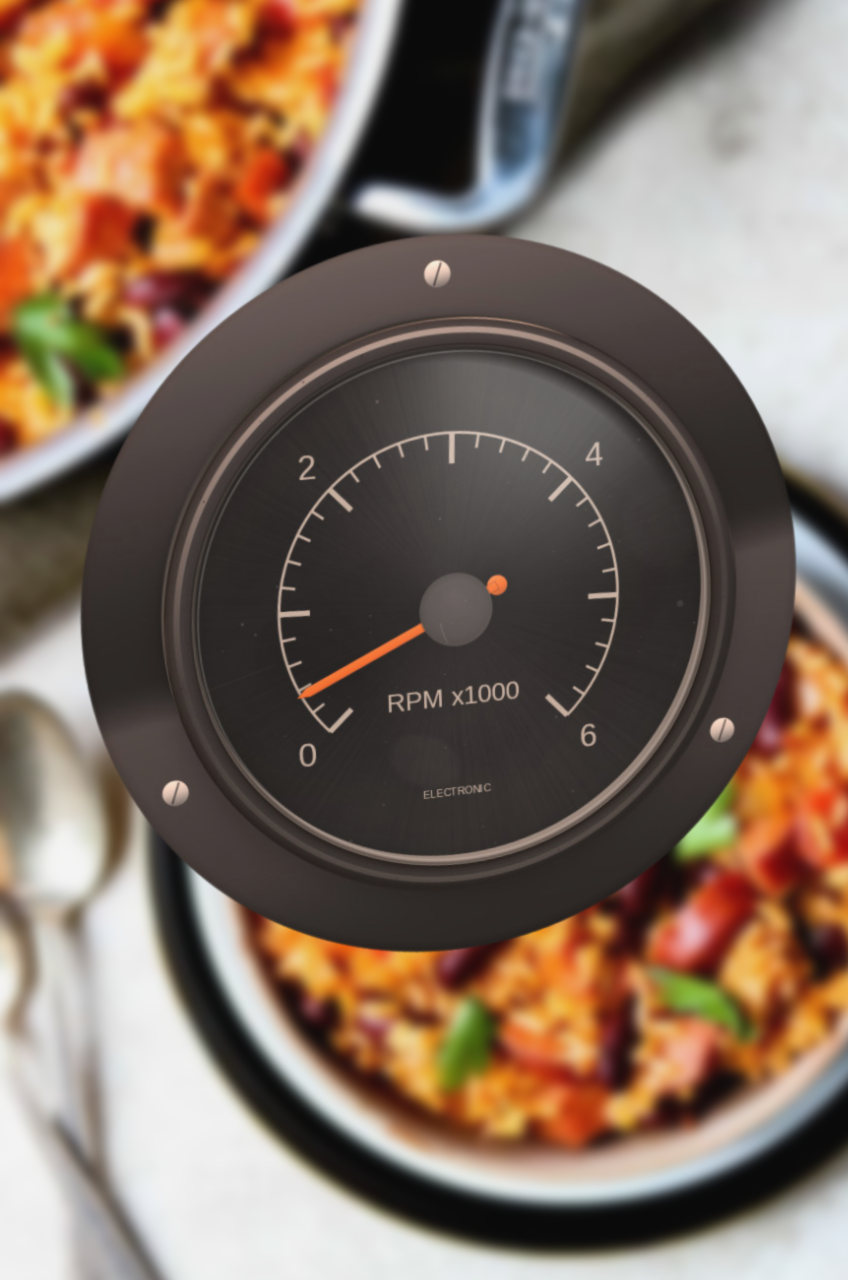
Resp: {"value": 400, "unit": "rpm"}
